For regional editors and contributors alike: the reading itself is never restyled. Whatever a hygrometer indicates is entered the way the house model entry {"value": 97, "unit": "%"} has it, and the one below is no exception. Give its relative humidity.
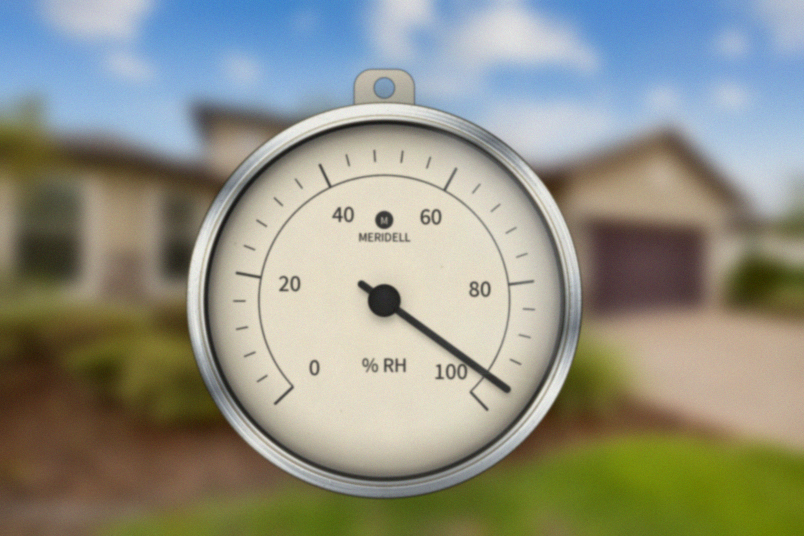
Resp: {"value": 96, "unit": "%"}
